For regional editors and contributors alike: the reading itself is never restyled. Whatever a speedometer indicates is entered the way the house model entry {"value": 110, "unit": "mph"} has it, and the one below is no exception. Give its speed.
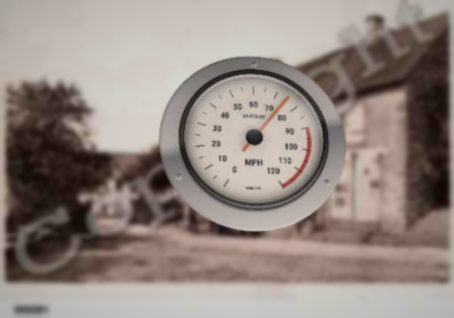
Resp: {"value": 75, "unit": "mph"}
